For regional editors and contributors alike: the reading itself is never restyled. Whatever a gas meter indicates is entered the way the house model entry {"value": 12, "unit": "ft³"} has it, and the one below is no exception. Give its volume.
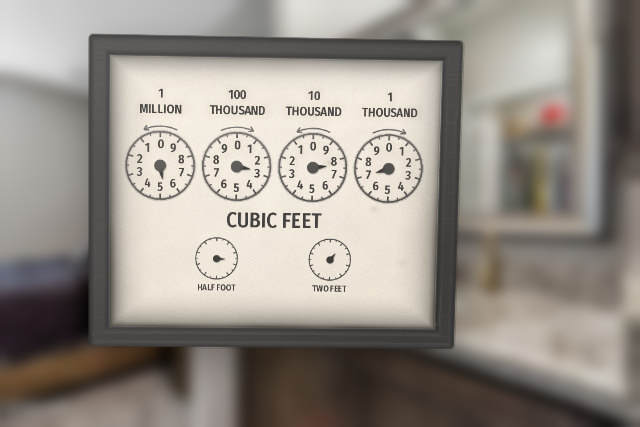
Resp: {"value": 527700, "unit": "ft³"}
